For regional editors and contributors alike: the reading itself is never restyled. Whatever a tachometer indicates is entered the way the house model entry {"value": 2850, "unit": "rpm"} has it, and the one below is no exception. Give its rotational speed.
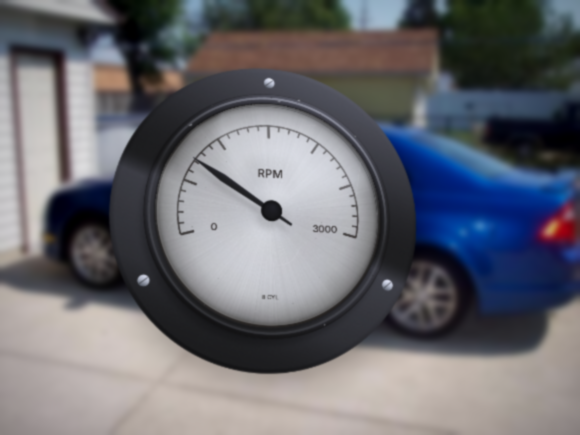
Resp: {"value": 700, "unit": "rpm"}
